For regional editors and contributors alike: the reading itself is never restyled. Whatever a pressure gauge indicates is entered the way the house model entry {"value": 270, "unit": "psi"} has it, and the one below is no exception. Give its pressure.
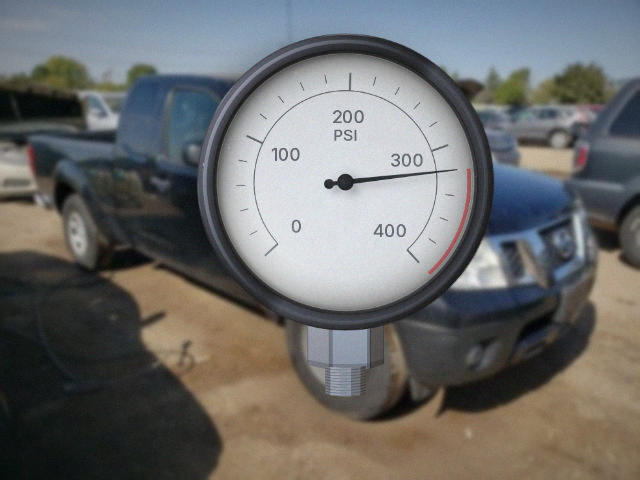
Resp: {"value": 320, "unit": "psi"}
